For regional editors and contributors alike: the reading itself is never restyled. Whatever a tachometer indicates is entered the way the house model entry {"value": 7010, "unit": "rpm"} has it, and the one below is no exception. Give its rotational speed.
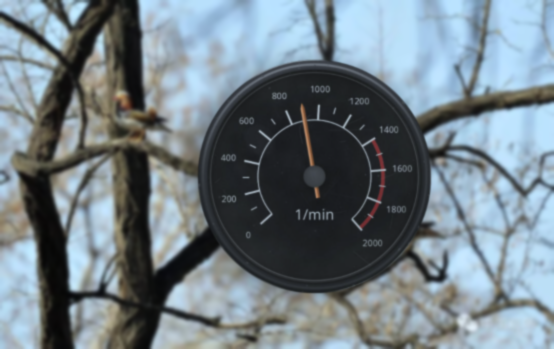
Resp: {"value": 900, "unit": "rpm"}
